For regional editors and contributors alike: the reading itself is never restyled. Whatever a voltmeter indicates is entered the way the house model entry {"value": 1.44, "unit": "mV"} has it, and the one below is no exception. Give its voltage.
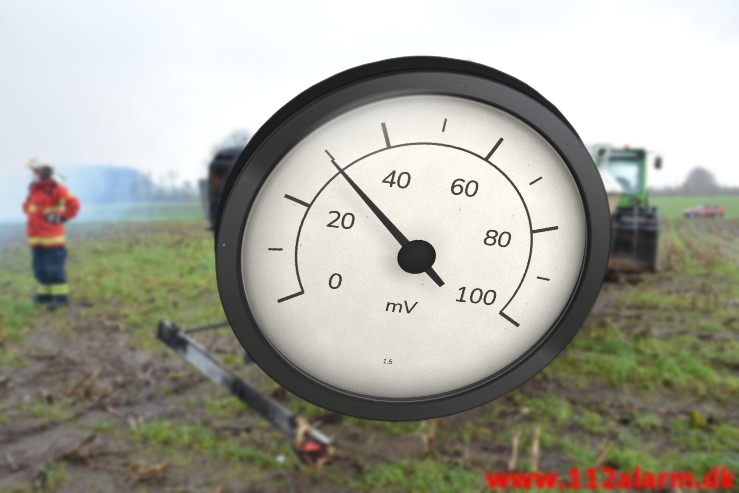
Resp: {"value": 30, "unit": "mV"}
